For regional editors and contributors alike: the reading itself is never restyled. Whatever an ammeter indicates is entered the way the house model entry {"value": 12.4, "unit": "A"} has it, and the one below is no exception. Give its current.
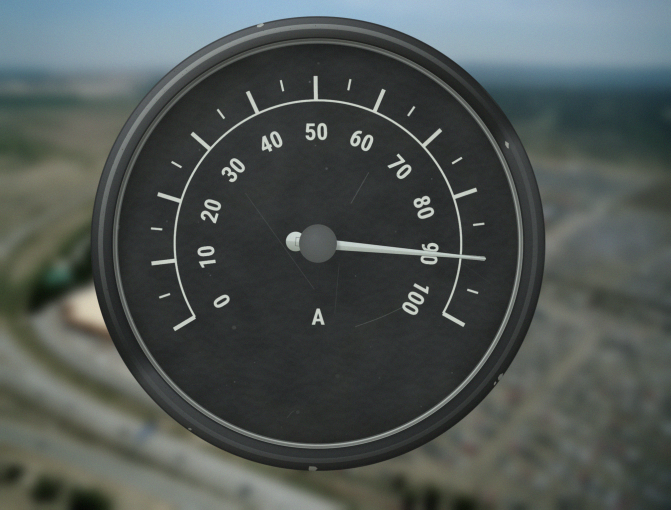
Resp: {"value": 90, "unit": "A"}
